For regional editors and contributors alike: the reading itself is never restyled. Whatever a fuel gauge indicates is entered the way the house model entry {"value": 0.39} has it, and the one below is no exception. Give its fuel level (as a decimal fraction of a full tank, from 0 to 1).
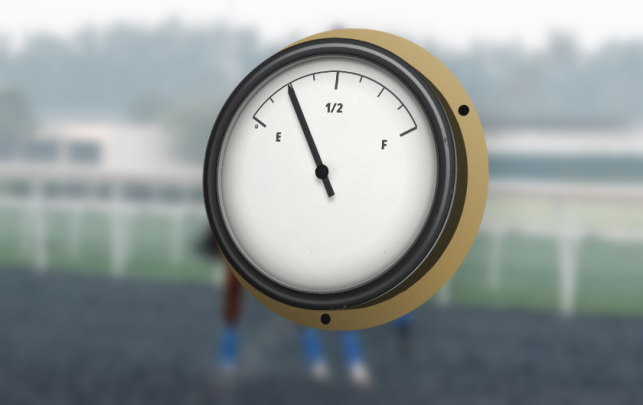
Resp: {"value": 0.25}
